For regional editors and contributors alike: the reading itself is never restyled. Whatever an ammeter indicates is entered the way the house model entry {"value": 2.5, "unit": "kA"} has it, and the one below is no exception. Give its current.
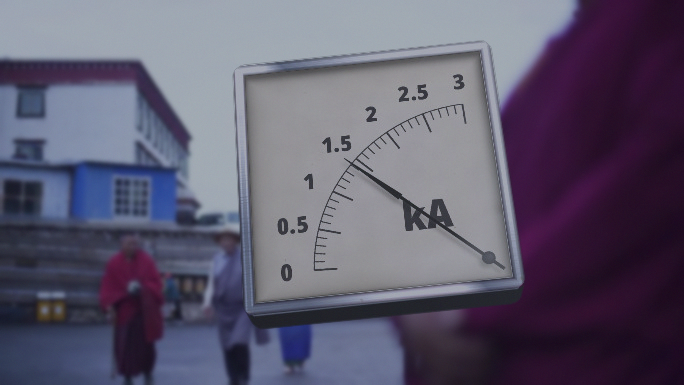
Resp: {"value": 1.4, "unit": "kA"}
